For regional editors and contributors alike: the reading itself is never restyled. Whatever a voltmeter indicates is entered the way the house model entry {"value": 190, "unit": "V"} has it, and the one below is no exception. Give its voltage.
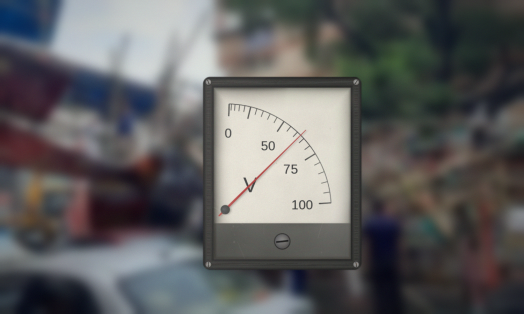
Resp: {"value": 62.5, "unit": "V"}
